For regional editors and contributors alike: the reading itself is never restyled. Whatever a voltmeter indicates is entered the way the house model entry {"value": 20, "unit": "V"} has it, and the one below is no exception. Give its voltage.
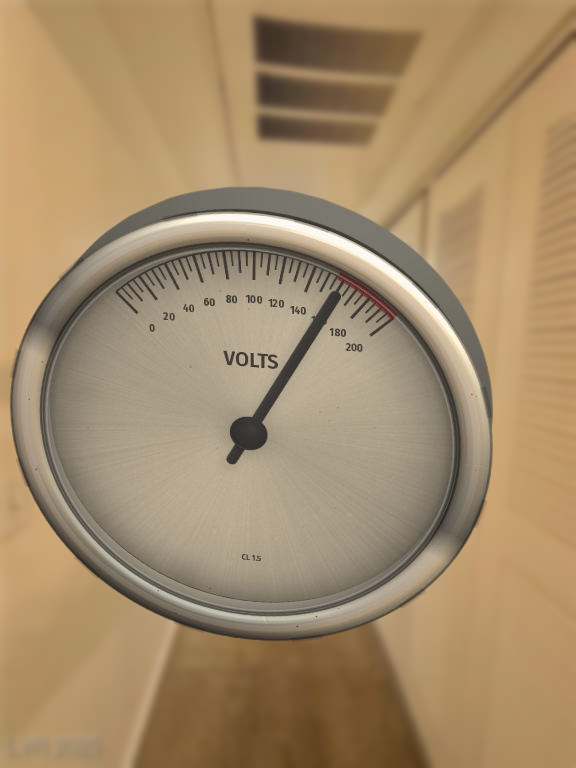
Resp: {"value": 160, "unit": "V"}
